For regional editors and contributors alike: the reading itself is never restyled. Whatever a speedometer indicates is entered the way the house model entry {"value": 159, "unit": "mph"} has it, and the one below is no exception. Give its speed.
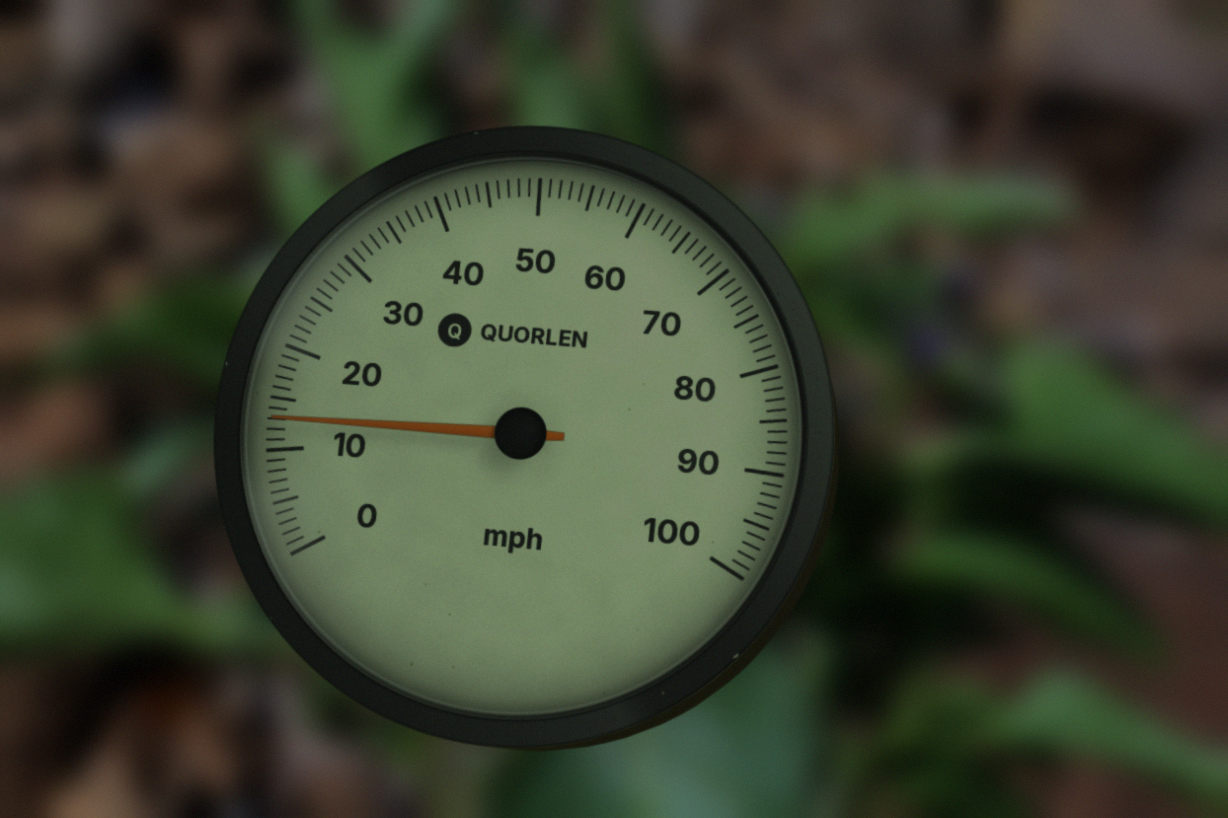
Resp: {"value": 13, "unit": "mph"}
